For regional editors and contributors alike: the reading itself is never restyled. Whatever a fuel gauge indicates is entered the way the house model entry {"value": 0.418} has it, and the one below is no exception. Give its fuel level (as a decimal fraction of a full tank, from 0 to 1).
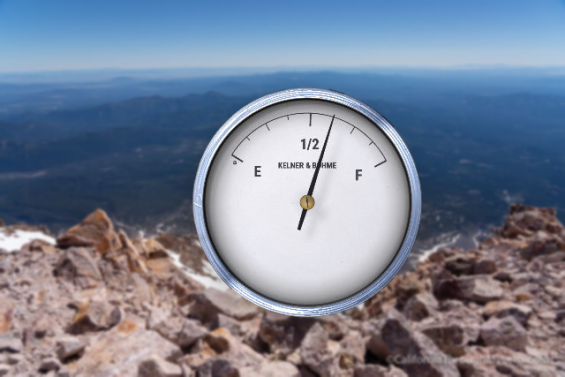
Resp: {"value": 0.625}
